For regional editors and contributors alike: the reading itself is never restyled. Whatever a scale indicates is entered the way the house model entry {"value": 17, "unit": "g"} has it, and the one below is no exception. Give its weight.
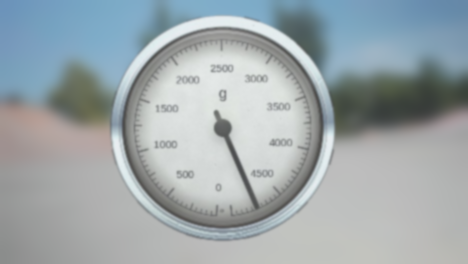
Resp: {"value": 4750, "unit": "g"}
